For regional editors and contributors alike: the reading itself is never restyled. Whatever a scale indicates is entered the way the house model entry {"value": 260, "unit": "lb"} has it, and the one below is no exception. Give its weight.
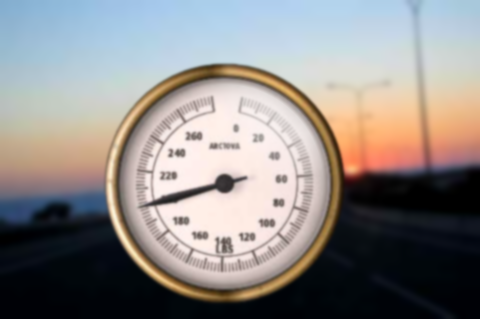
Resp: {"value": 200, "unit": "lb"}
